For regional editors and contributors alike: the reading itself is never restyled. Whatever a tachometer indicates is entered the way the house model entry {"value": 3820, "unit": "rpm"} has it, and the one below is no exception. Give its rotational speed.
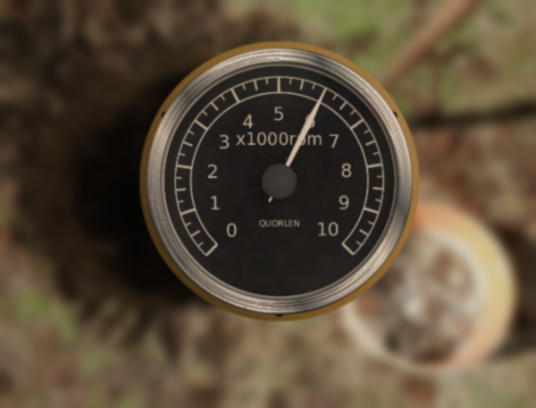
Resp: {"value": 6000, "unit": "rpm"}
